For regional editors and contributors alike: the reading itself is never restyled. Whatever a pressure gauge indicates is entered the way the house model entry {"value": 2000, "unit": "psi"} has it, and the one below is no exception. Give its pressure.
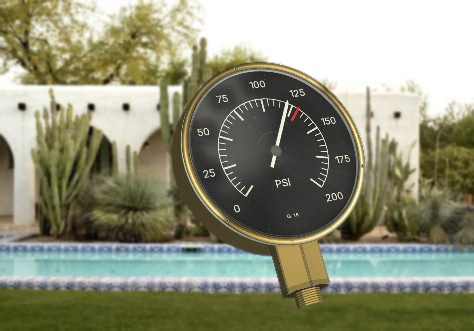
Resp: {"value": 120, "unit": "psi"}
